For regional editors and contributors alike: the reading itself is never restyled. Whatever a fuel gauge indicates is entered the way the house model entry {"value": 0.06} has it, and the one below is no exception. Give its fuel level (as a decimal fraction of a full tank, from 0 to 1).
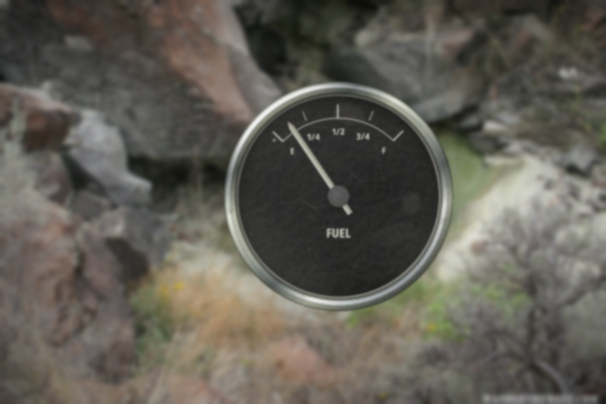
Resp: {"value": 0.125}
